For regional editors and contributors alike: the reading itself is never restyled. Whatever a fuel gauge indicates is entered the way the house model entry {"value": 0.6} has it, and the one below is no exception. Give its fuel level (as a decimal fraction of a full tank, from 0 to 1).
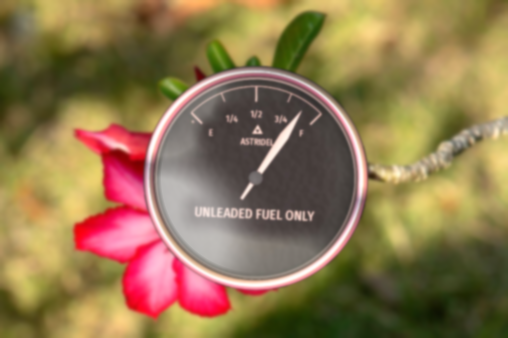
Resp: {"value": 0.875}
